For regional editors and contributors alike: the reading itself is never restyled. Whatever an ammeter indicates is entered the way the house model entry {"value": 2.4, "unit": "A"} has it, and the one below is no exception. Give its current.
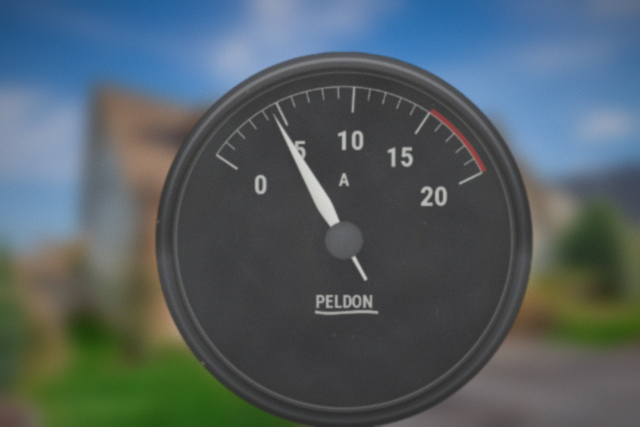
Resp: {"value": 4.5, "unit": "A"}
